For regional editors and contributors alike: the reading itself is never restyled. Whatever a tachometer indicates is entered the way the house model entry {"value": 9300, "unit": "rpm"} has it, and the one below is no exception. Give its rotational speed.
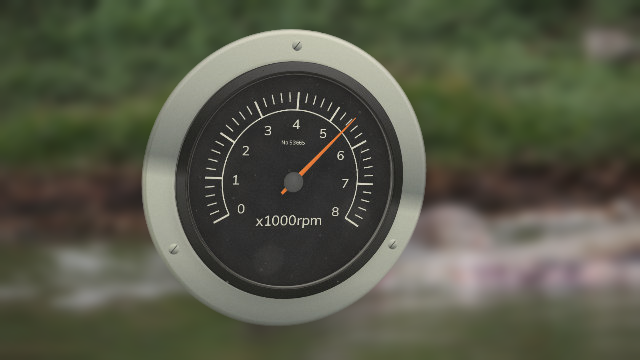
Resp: {"value": 5400, "unit": "rpm"}
